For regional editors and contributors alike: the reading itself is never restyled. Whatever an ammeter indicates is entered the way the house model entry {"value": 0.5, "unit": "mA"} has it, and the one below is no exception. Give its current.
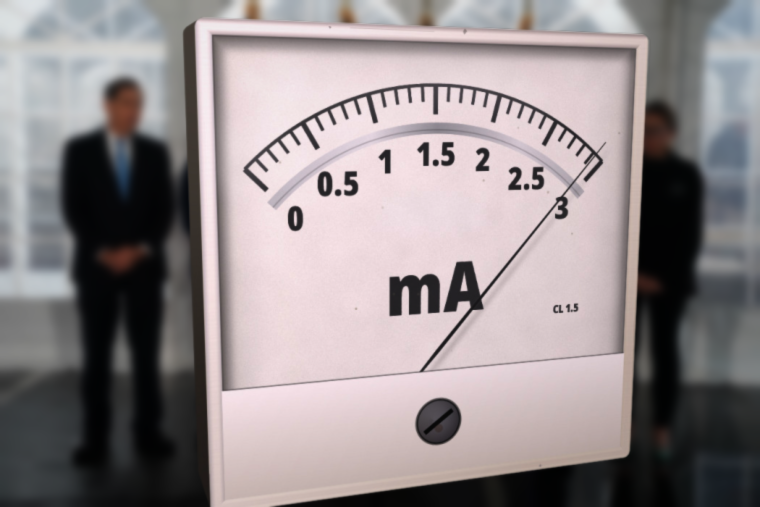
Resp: {"value": 2.9, "unit": "mA"}
